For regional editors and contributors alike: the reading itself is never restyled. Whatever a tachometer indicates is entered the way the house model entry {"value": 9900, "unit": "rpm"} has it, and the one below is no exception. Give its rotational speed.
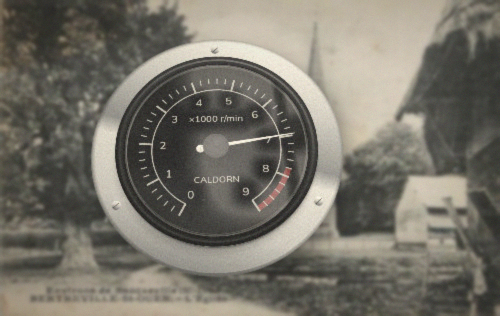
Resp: {"value": 7000, "unit": "rpm"}
